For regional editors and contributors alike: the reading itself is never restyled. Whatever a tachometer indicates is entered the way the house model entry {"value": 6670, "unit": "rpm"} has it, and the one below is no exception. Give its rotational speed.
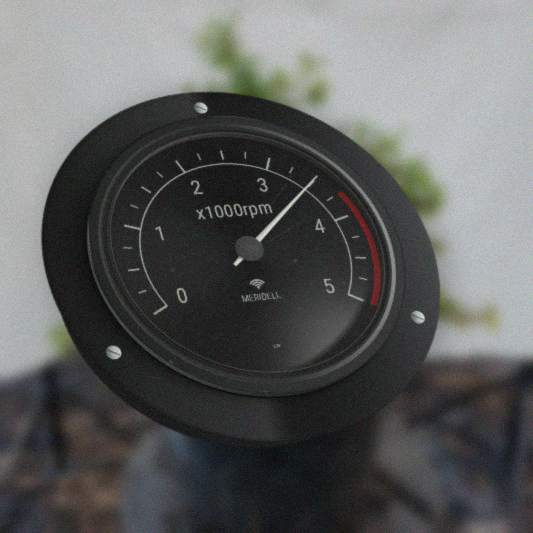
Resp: {"value": 3500, "unit": "rpm"}
